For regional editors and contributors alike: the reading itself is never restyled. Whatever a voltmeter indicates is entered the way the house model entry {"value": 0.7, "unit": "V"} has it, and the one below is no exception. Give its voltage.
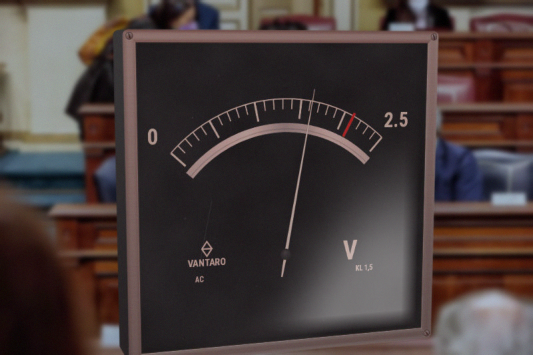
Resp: {"value": 1.6, "unit": "V"}
